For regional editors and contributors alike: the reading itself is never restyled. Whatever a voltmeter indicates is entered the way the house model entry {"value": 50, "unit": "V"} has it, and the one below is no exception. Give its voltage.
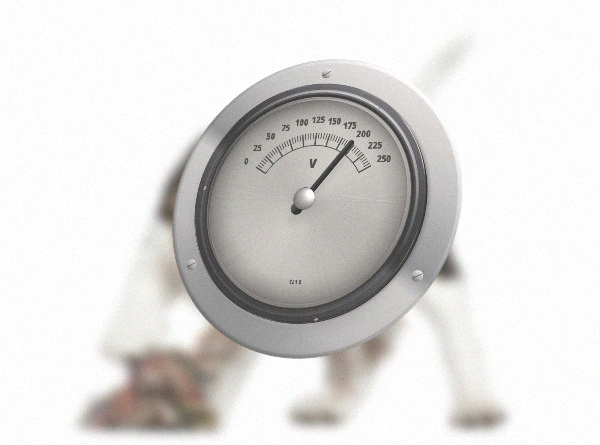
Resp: {"value": 200, "unit": "V"}
